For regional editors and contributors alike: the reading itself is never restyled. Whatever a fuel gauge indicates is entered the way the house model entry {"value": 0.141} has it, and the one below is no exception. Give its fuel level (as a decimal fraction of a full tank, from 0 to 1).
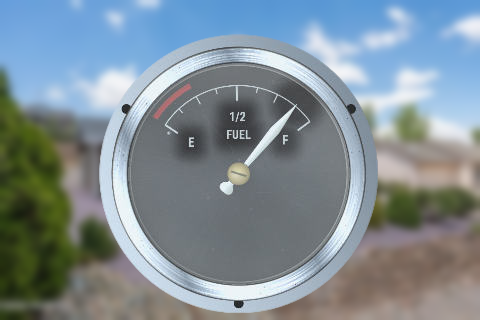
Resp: {"value": 0.875}
